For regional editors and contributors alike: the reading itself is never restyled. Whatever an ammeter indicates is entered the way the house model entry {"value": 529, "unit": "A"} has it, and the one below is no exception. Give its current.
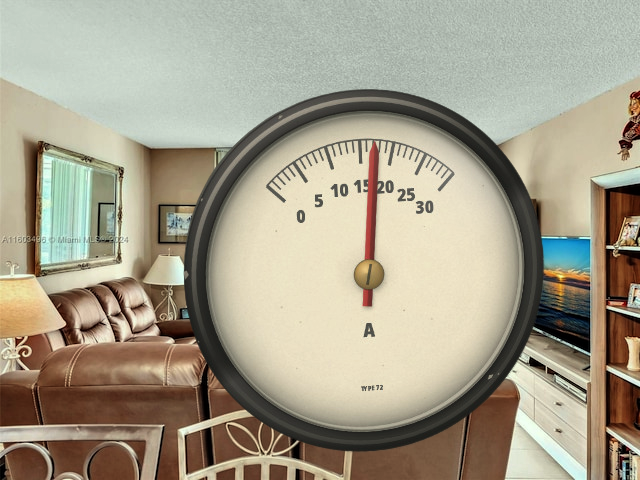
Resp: {"value": 17, "unit": "A"}
